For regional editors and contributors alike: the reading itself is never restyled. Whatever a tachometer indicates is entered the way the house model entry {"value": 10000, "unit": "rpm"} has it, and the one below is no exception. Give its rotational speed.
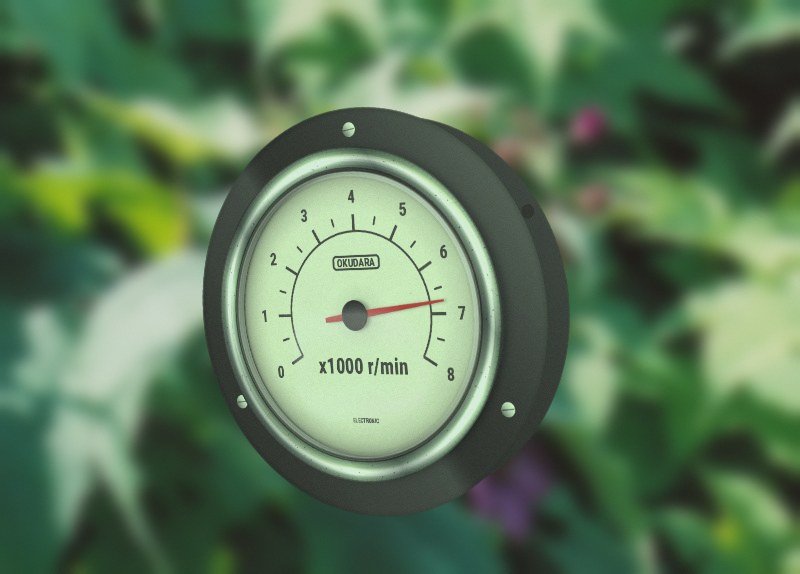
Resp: {"value": 6750, "unit": "rpm"}
